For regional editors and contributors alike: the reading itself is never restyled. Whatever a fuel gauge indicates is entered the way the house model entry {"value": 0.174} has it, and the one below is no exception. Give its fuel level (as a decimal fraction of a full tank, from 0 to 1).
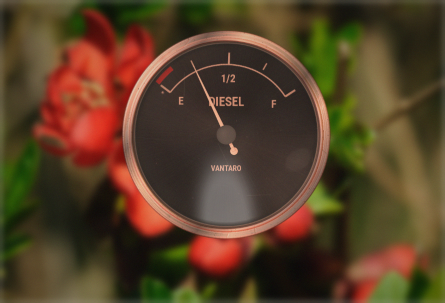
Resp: {"value": 0.25}
